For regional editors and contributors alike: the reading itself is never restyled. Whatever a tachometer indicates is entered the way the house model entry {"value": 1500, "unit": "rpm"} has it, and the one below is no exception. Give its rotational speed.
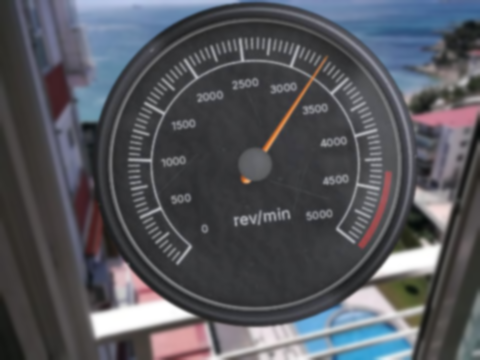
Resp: {"value": 3250, "unit": "rpm"}
